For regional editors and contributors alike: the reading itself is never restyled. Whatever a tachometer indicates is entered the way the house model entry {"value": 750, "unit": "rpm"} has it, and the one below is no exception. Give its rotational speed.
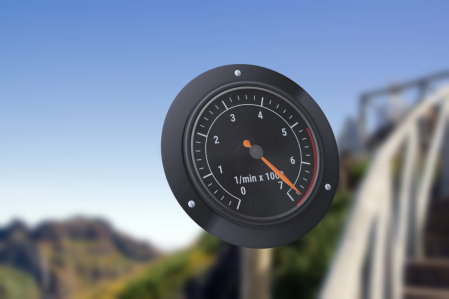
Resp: {"value": 6800, "unit": "rpm"}
